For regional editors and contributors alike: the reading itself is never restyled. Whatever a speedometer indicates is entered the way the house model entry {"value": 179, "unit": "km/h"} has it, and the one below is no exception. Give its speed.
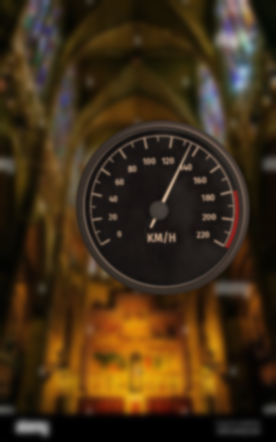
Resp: {"value": 135, "unit": "km/h"}
